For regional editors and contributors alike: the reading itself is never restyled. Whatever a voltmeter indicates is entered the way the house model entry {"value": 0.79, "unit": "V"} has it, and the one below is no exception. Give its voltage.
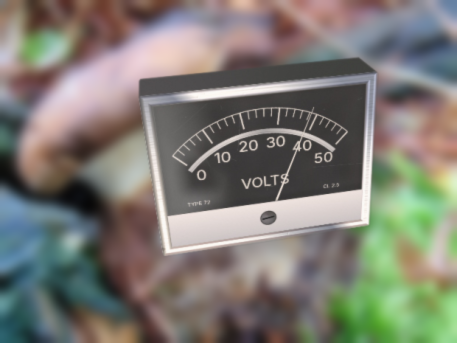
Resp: {"value": 38, "unit": "V"}
